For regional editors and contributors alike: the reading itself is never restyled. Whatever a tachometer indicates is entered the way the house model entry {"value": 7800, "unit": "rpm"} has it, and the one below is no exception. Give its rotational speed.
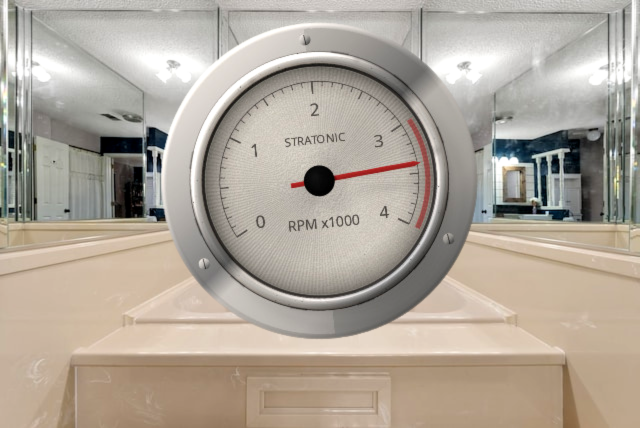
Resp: {"value": 3400, "unit": "rpm"}
